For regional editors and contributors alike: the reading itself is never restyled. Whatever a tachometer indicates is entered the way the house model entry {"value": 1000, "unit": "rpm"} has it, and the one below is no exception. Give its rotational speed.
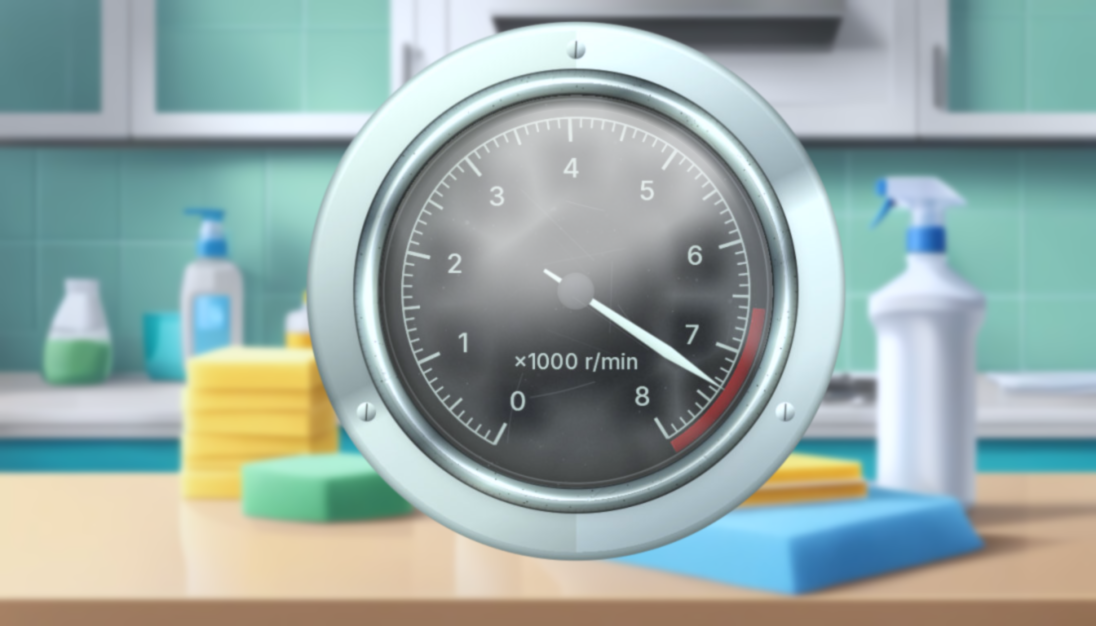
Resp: {"value": 7350, "unit": "rpm"}
